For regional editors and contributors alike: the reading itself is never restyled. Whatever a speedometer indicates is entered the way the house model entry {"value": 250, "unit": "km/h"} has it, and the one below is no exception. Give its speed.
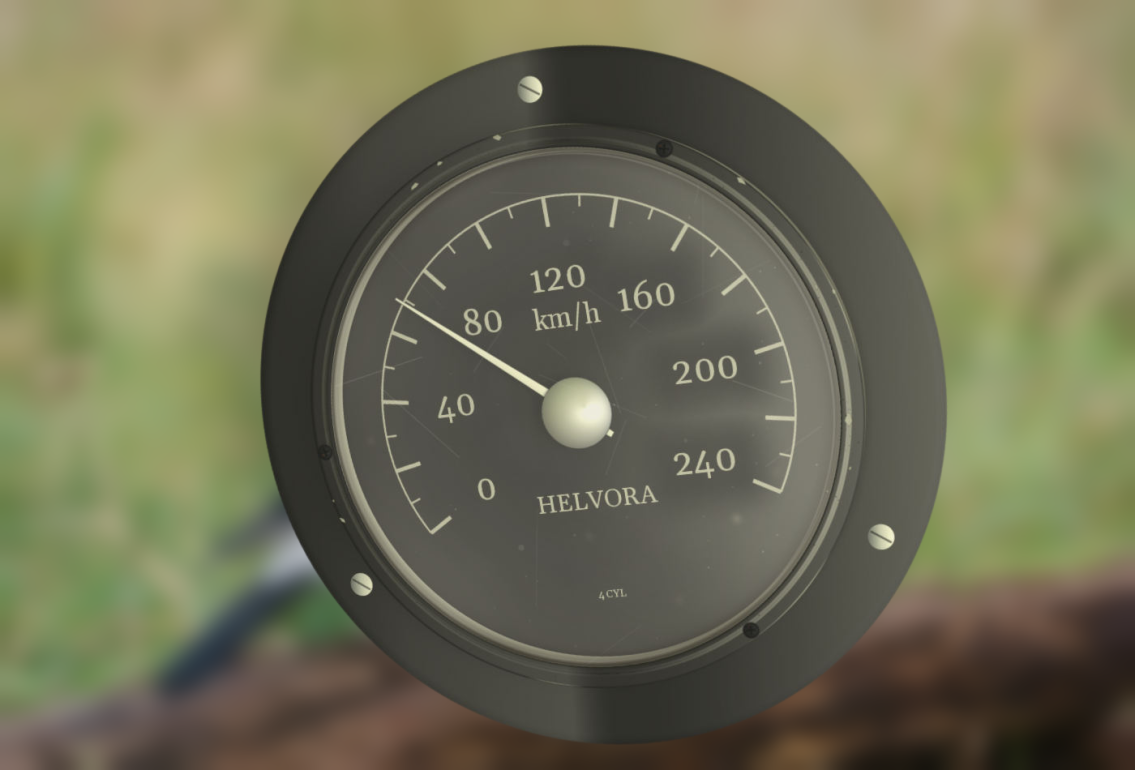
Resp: {"value": 70, "unit": "km/h"}
